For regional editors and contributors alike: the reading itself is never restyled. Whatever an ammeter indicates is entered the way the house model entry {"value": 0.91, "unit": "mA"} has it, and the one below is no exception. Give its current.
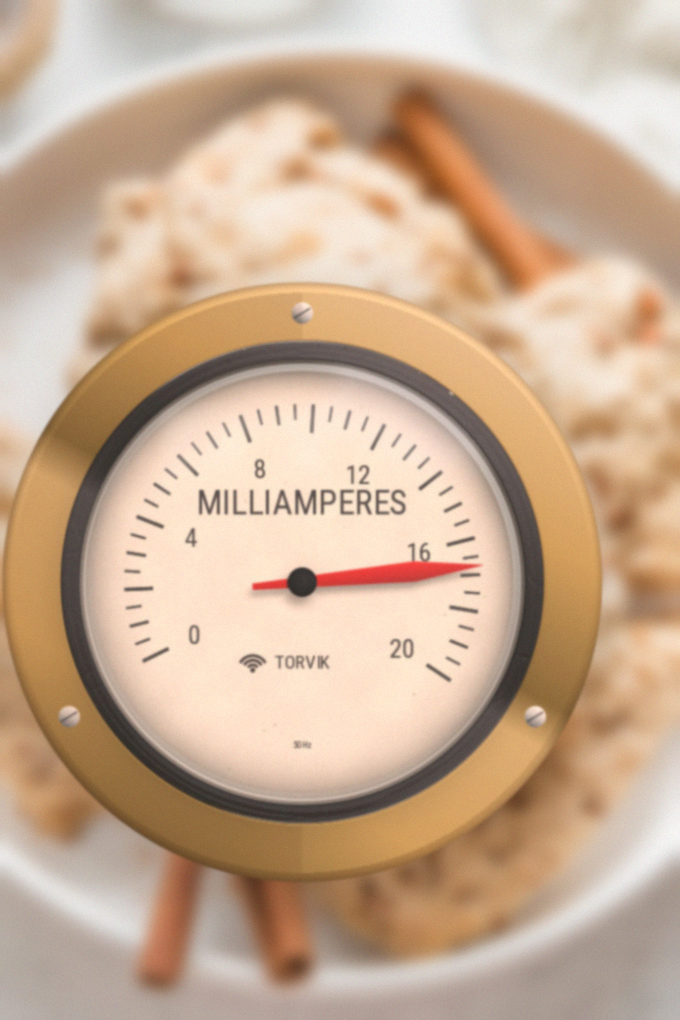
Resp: {"value": 16.75, "unit": "mA"}
